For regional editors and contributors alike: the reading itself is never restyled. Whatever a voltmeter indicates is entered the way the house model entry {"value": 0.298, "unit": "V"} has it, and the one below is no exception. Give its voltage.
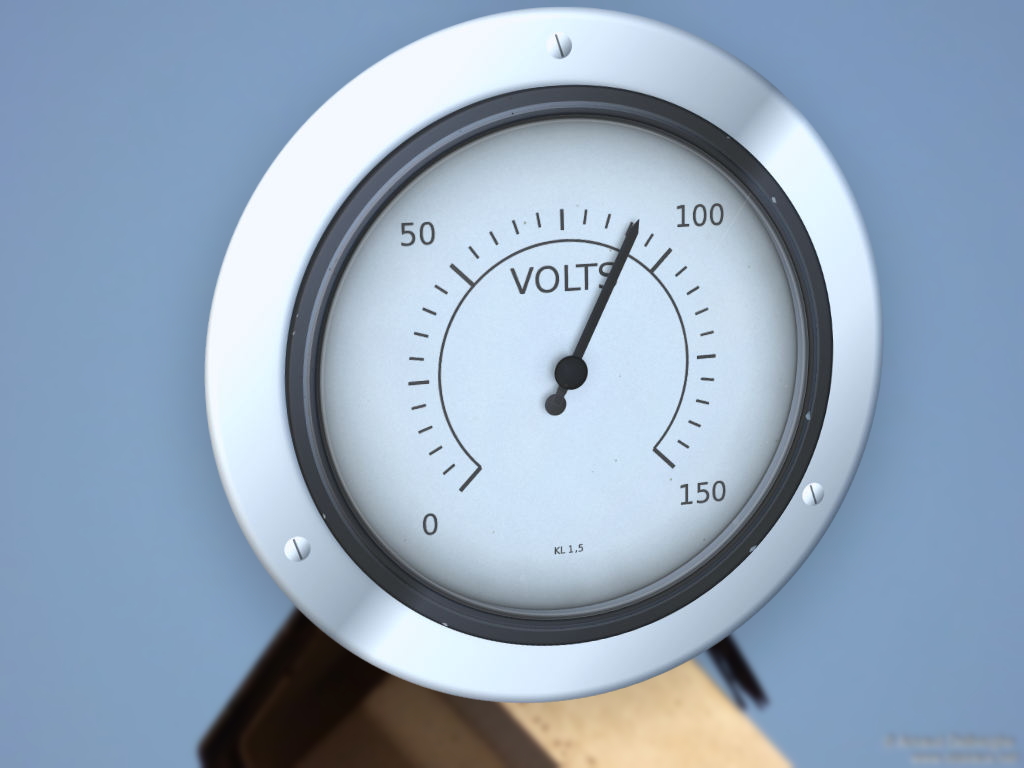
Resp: {"value": 90, "unit": "V"}
